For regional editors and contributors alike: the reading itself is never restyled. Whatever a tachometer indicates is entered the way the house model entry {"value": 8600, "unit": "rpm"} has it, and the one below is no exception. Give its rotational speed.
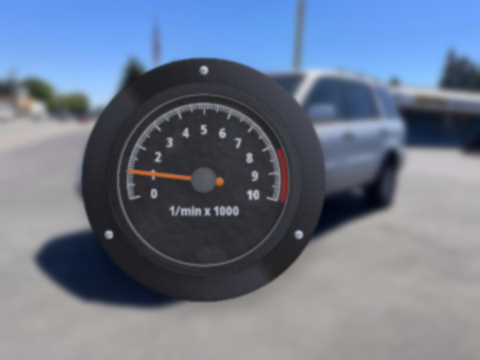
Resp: {"value": 1000, "unit": "rpm"}
